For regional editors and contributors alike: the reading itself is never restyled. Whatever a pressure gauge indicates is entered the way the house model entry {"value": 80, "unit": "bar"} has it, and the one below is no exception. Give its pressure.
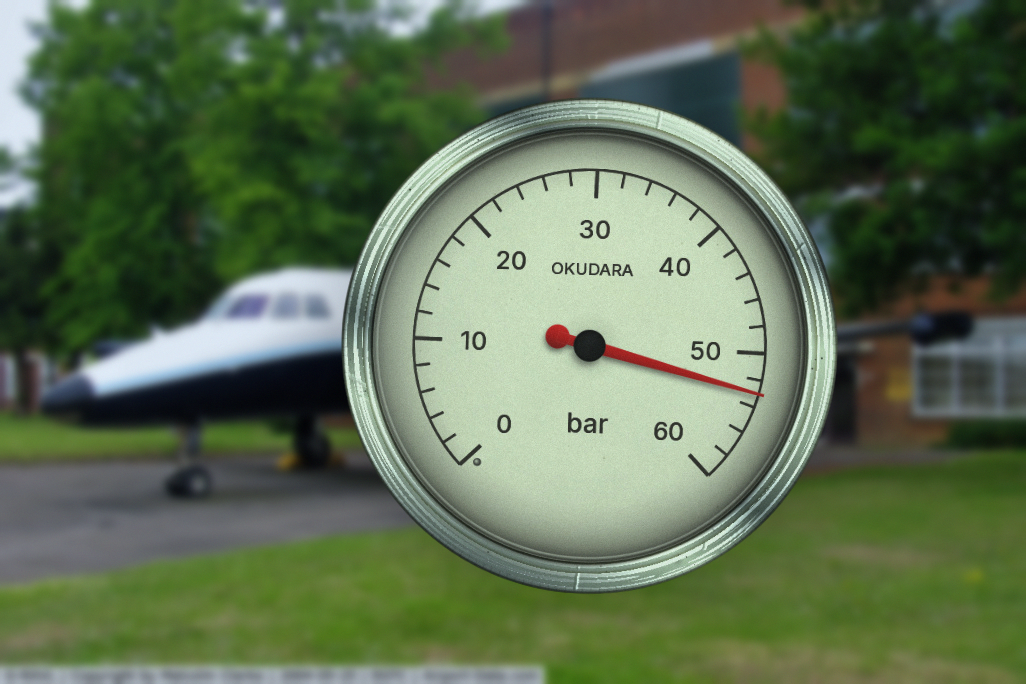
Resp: {"value": 53, "unit": "bar"}
